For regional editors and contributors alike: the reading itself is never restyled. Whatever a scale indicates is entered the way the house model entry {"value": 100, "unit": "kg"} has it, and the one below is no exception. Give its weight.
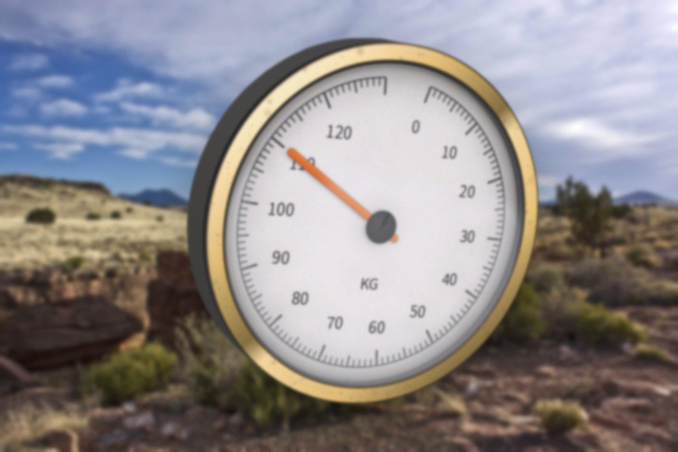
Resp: {"value": 110, "unit": "kg"}
